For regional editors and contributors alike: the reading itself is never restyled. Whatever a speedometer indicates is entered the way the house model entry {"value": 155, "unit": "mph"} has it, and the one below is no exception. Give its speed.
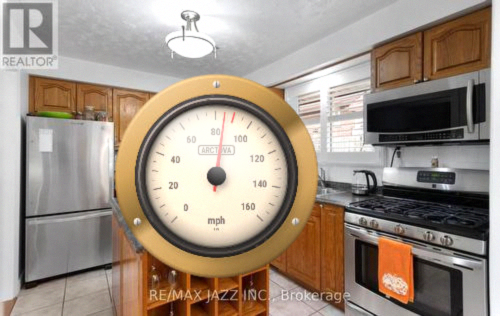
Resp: {"value": 85, "unit": "mph"}
